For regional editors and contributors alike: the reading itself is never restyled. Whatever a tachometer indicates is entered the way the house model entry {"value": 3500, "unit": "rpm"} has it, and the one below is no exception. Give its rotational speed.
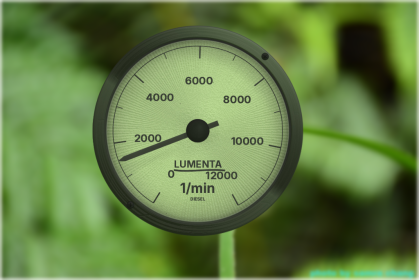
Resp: {"value": 1500, "unit": "rpm"}
